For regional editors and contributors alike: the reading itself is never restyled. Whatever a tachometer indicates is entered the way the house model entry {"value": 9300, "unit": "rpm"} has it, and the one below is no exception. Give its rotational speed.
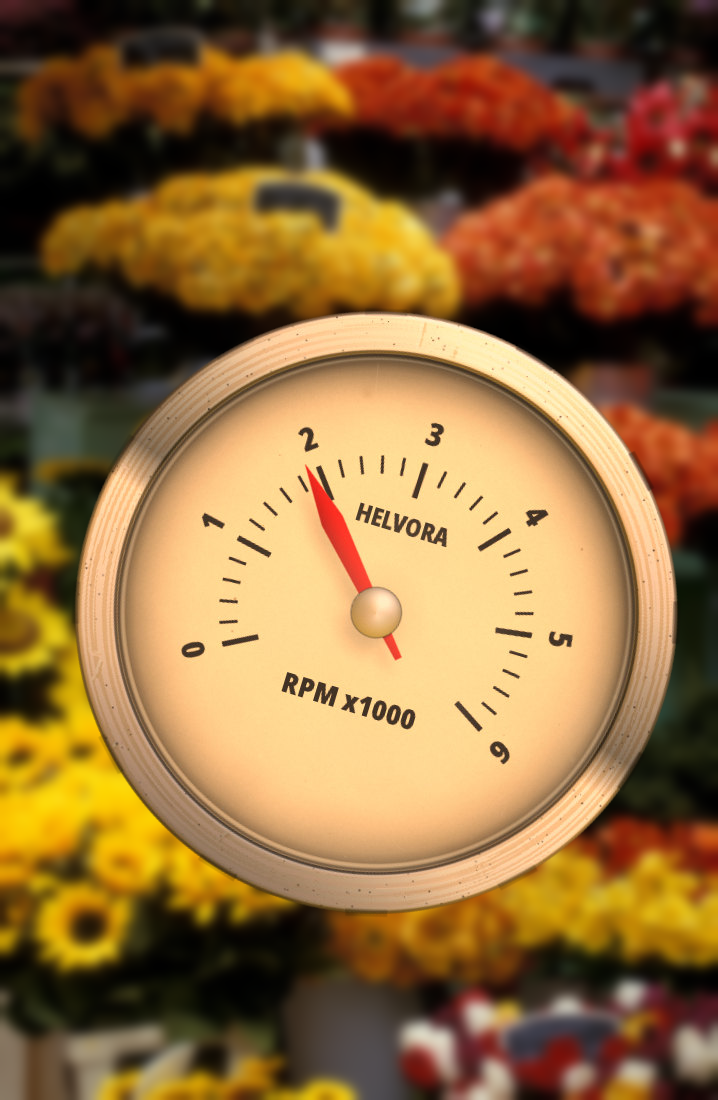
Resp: {"value": 1900, "unit": "rpm"}
